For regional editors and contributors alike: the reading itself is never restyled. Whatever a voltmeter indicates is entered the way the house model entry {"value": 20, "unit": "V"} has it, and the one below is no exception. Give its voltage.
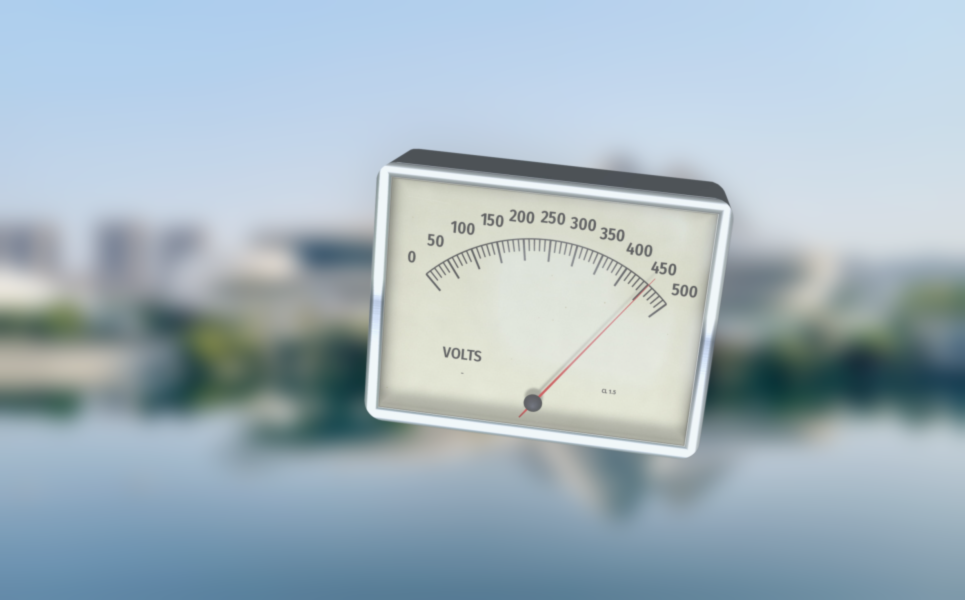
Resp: {"value": 450, "unit": "V"}
